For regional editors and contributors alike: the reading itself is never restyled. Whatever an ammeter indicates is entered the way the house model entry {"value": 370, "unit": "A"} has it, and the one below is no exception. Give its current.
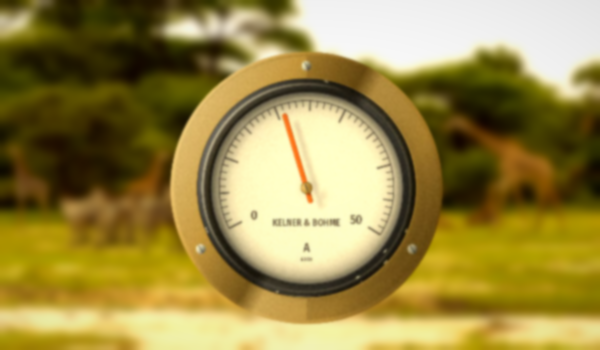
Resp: {"value": 21, "unit": "A"}
